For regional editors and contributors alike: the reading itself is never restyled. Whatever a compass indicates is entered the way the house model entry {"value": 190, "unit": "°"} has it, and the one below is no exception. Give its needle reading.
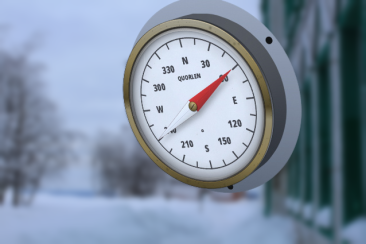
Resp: {"value": 60, "unit": "°"}
